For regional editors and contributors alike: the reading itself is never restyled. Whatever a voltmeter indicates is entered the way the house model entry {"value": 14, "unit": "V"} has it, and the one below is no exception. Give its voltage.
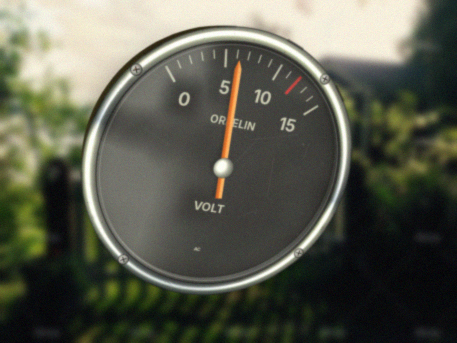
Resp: {"value": 6, "unit": "V"}
